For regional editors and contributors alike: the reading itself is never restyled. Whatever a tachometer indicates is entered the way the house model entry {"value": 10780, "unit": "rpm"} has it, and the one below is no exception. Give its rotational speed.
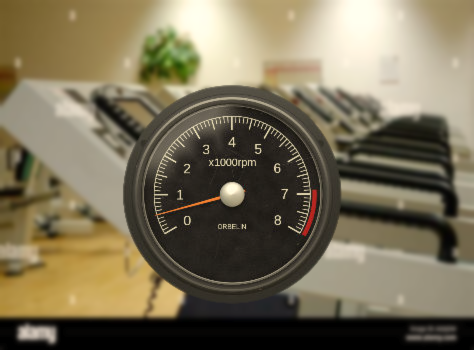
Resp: {"value": 500, "unit": "rpm"}
